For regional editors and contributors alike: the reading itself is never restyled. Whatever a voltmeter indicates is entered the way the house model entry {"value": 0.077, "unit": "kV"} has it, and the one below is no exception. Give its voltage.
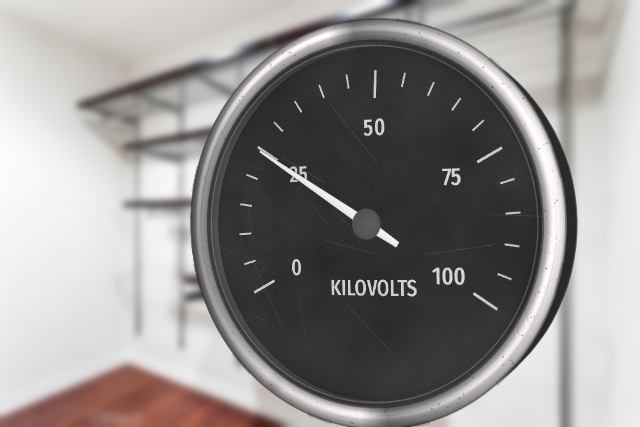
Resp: {"value": 25, "unit": "kV"}
